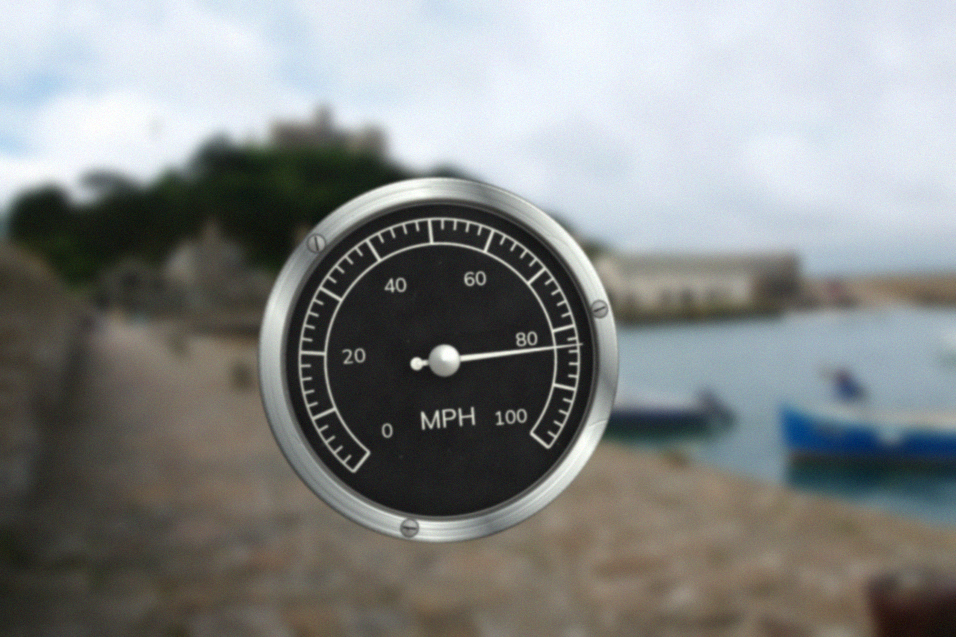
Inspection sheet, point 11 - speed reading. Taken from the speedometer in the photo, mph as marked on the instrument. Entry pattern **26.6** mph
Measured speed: **83** mph
